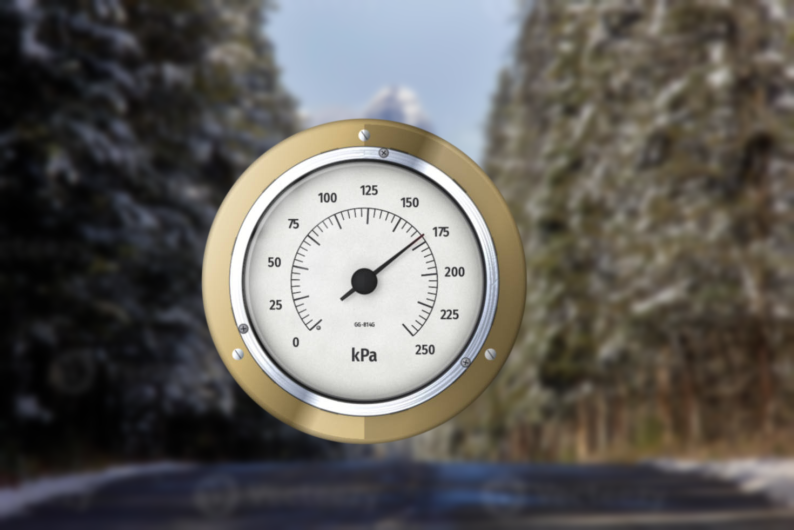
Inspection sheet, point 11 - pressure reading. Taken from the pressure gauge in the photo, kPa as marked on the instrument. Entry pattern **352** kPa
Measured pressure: **170** kPa
